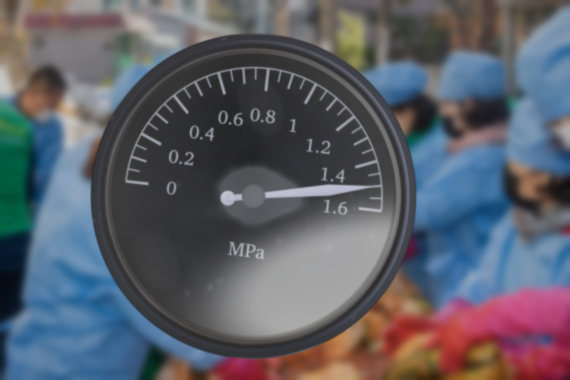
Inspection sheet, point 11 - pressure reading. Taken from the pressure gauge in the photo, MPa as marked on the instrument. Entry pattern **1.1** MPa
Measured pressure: **1.5** MPa
